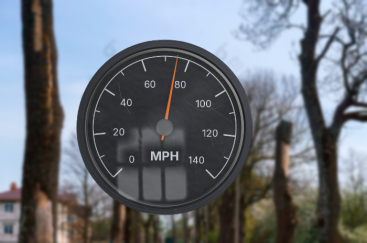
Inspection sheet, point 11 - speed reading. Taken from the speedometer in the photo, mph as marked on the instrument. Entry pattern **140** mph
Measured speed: **75** mph
